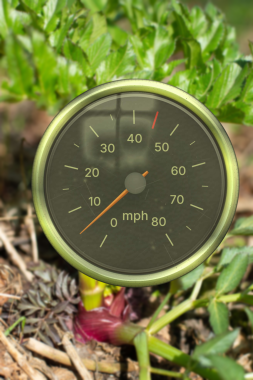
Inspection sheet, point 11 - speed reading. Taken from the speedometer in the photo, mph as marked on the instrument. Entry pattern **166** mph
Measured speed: **5** mph
